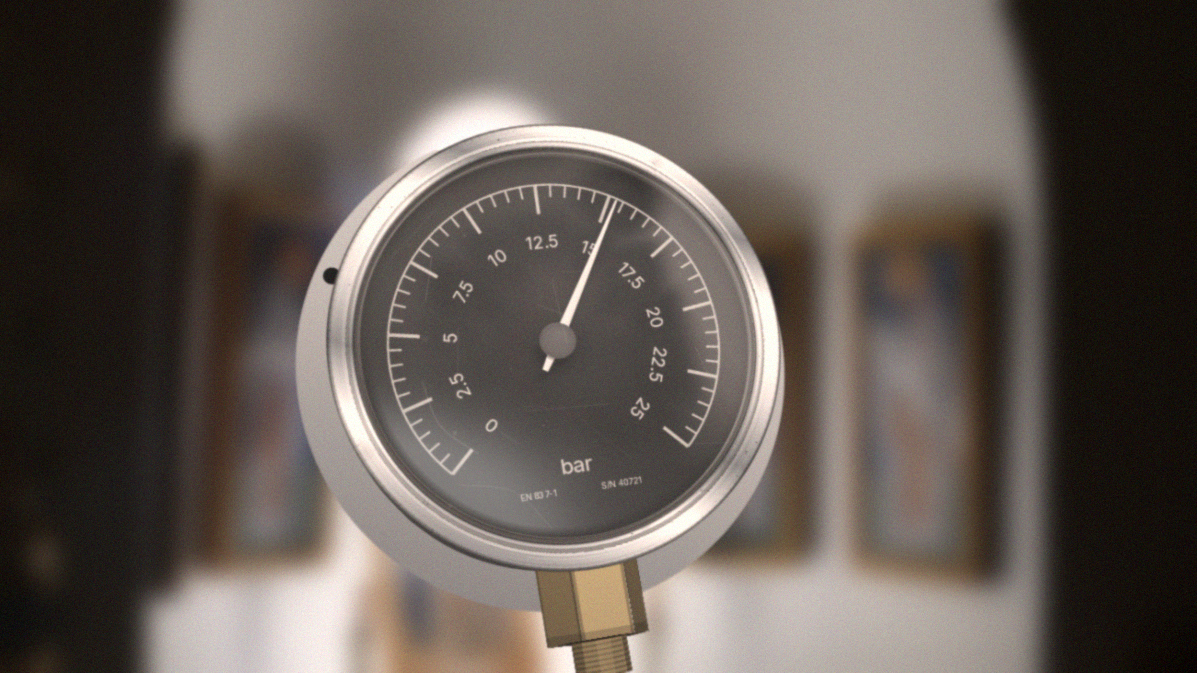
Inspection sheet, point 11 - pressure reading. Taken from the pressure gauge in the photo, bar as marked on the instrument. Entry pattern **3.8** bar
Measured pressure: **15.25** bar
